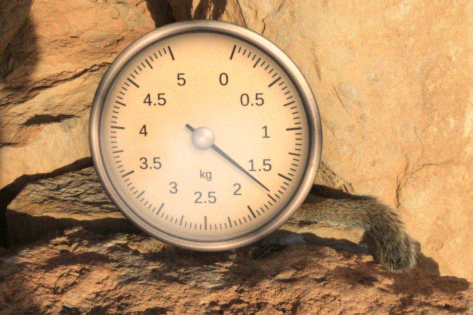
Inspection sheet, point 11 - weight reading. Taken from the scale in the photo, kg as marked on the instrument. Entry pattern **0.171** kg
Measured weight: **1.7** kg
